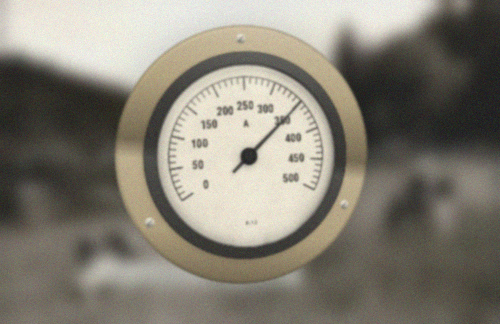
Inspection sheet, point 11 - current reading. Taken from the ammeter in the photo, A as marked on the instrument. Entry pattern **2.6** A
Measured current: **350** A
